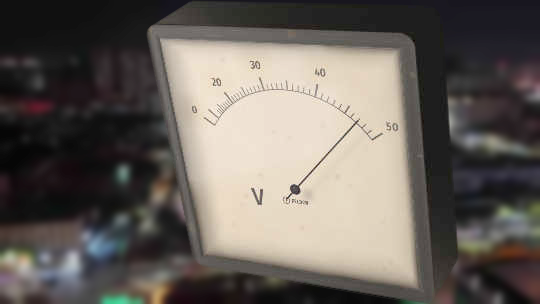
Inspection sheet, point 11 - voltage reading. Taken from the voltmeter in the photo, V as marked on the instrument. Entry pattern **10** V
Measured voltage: **47** V
